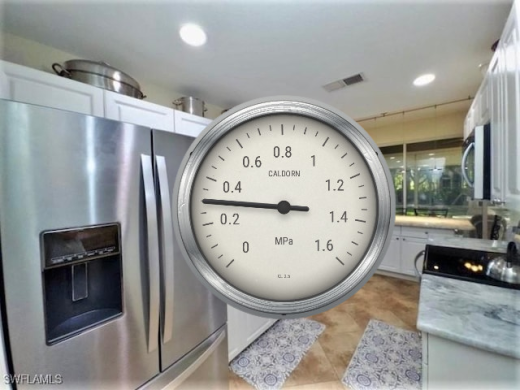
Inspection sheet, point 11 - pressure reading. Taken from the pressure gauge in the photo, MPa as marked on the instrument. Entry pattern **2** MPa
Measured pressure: **0.3** MPa
